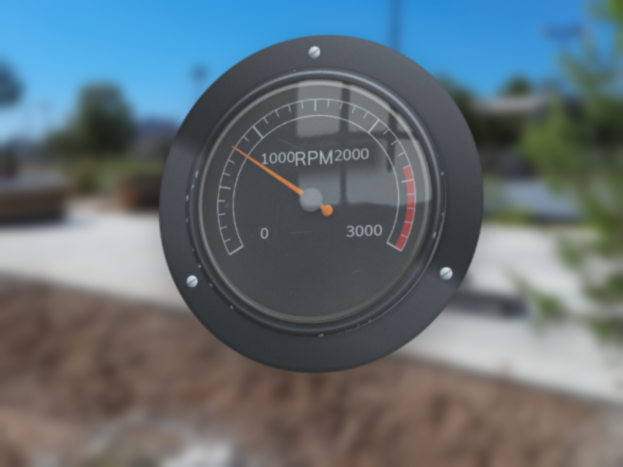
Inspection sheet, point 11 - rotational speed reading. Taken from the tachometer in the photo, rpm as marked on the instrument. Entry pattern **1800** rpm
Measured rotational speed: **800** rpm
